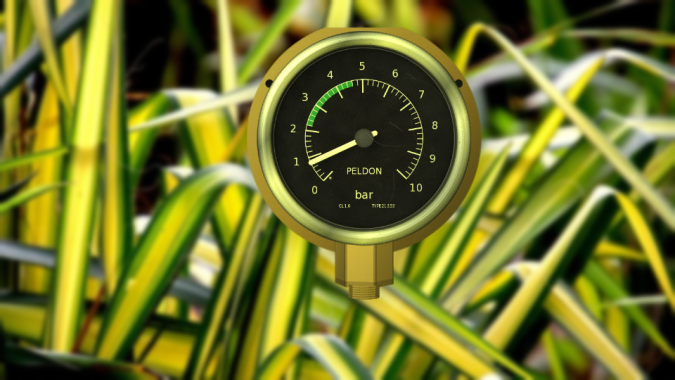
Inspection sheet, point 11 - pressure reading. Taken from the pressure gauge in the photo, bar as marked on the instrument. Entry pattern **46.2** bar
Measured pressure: **0.8** bar
